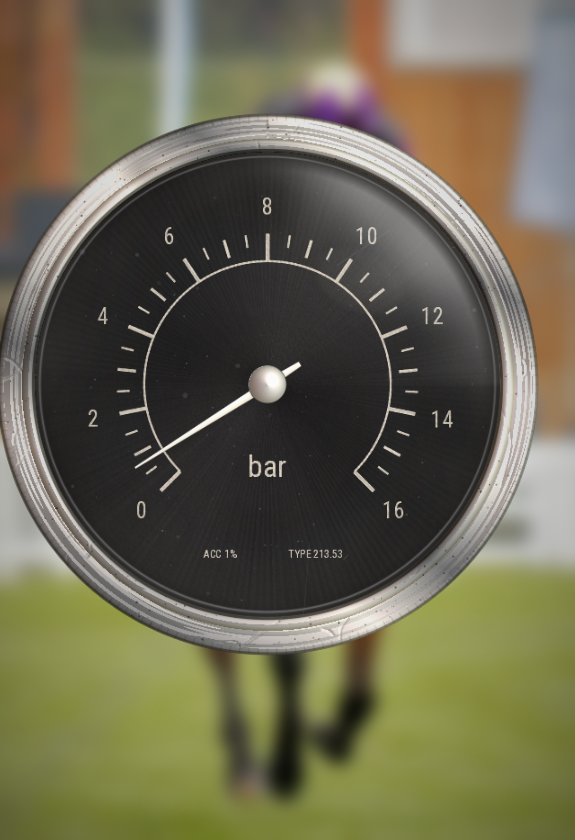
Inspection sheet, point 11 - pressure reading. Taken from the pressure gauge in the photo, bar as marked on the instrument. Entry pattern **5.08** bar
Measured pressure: **0.75** bar
